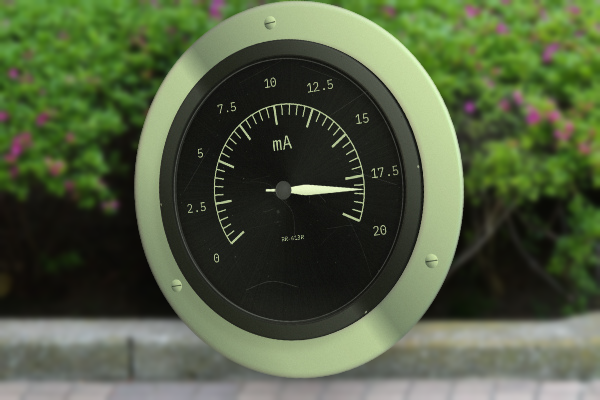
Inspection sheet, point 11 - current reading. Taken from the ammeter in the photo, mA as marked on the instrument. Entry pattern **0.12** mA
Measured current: **18.25** mA
